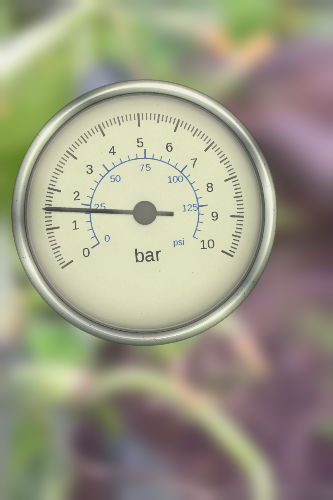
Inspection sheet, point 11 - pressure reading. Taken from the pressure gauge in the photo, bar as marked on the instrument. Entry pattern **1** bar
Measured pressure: **1.5** bar
